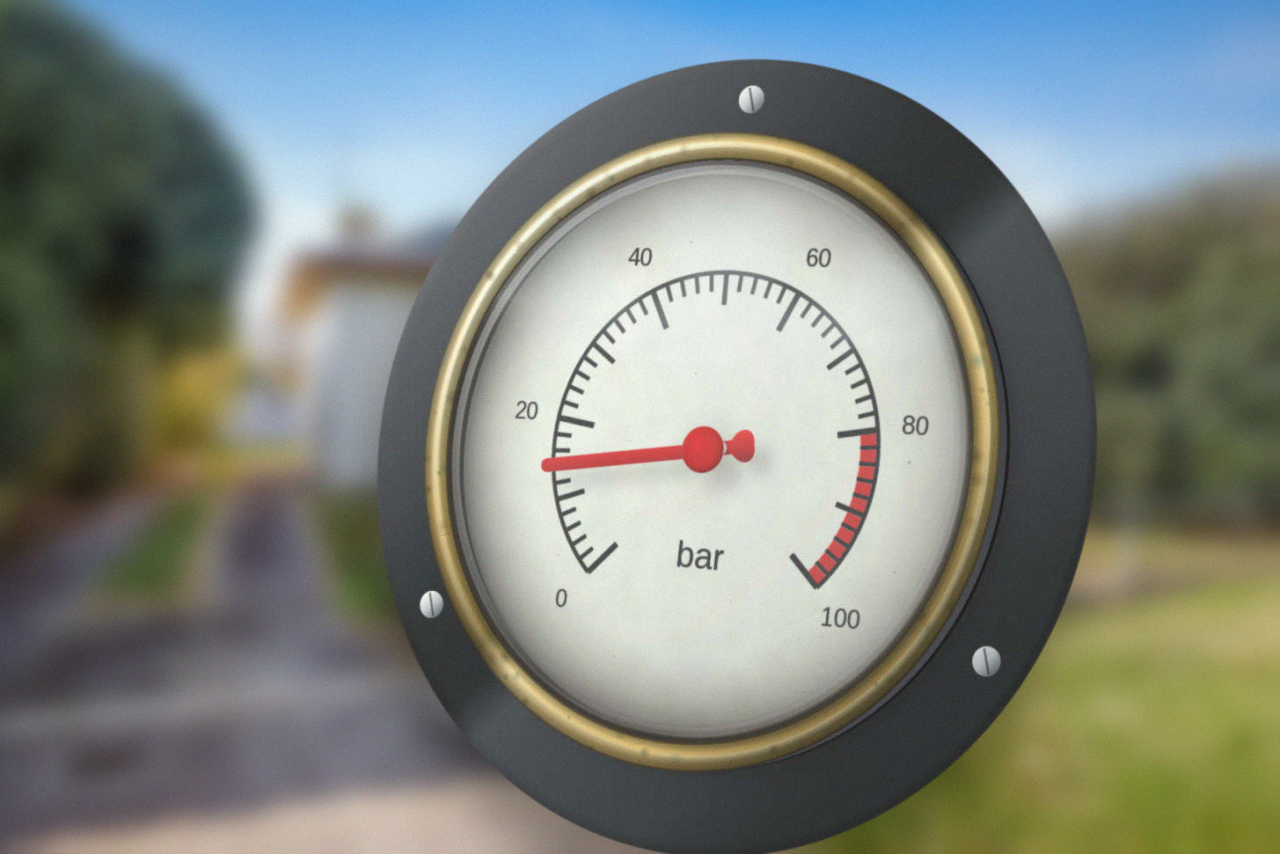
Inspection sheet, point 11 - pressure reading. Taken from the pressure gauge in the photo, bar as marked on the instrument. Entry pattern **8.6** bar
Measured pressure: **14** bar
